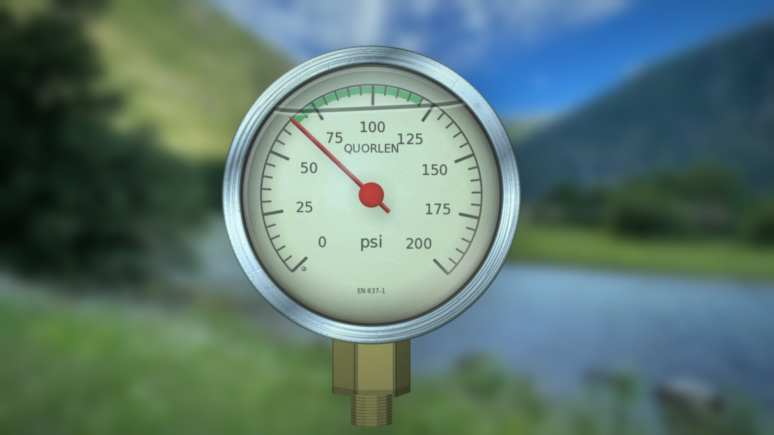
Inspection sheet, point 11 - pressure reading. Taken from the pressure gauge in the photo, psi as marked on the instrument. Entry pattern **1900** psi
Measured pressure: **65** psi
